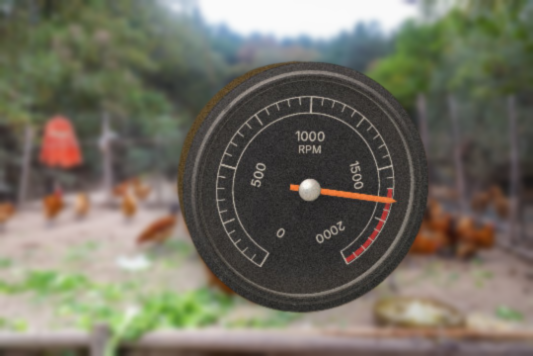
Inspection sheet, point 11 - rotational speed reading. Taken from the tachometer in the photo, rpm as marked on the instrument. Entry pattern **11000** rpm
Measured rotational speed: **1650** rpm
